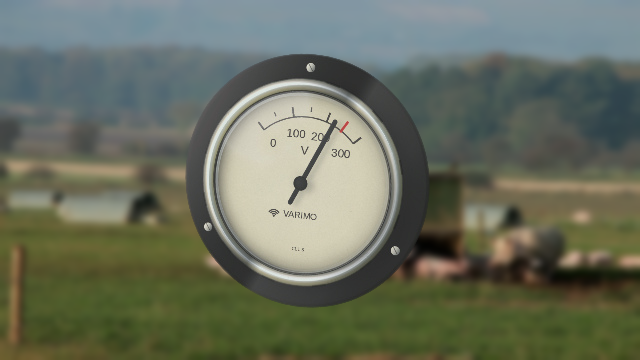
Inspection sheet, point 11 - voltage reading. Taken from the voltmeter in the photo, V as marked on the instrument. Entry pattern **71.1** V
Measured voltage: **225** V
